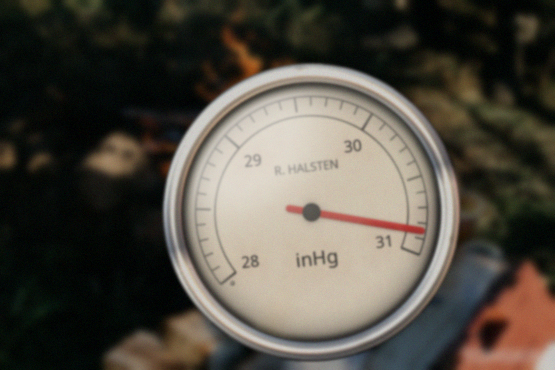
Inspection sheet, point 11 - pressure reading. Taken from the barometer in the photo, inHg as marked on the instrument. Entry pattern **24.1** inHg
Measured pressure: **30.85** inHg
